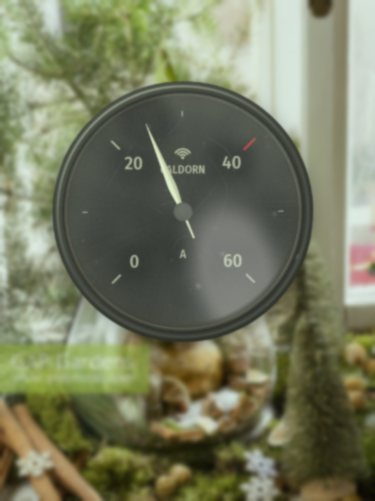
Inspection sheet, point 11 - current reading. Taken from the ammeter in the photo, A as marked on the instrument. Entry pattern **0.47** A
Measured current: **25** A
